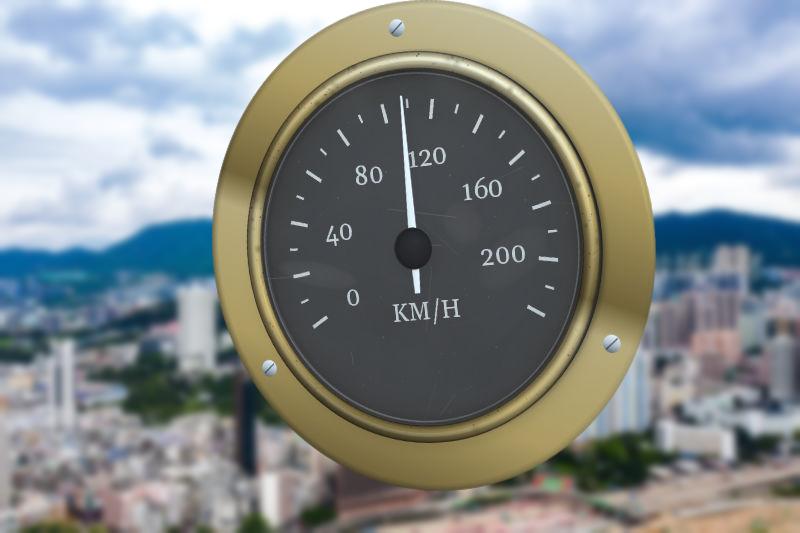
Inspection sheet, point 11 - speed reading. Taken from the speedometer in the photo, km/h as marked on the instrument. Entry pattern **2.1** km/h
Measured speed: **110** km/h
